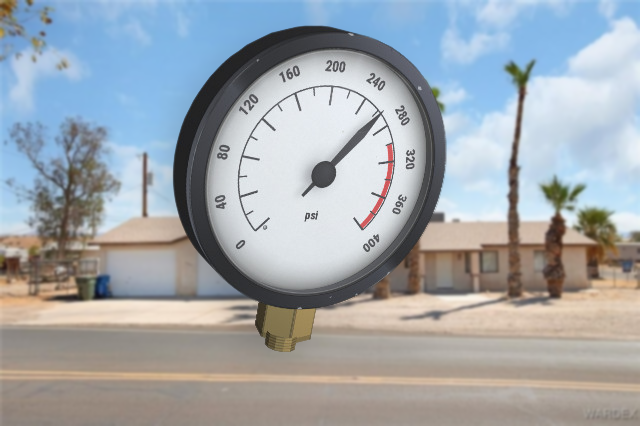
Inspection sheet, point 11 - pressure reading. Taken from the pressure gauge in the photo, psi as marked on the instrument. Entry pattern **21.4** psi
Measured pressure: **260** psi
